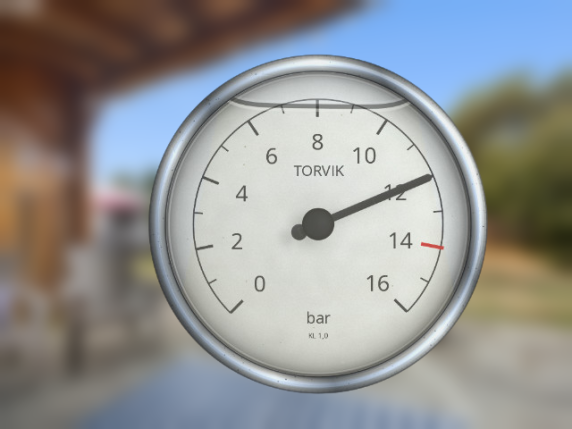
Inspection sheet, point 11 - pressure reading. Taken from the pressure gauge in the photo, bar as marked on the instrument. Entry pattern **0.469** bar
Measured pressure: **12** bar
